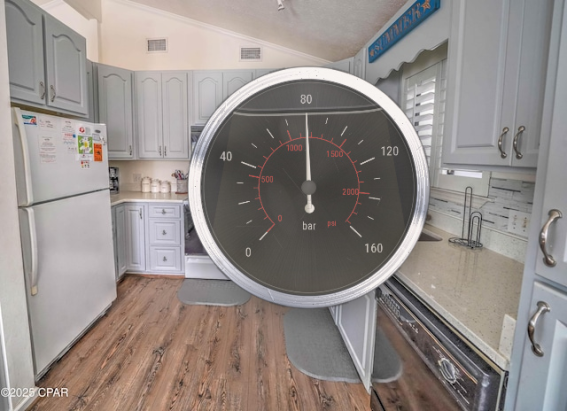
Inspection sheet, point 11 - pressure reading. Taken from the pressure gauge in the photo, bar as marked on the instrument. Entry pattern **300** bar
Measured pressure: **80** bar
